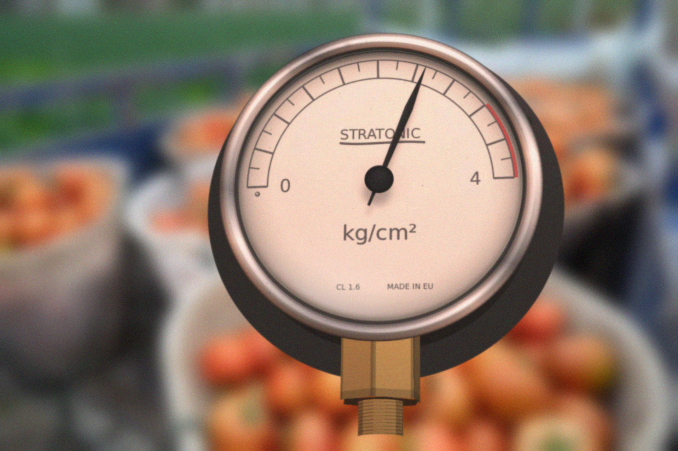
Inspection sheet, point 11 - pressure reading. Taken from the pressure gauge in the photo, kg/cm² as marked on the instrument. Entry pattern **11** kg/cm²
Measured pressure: **2.5** kg/cm²
